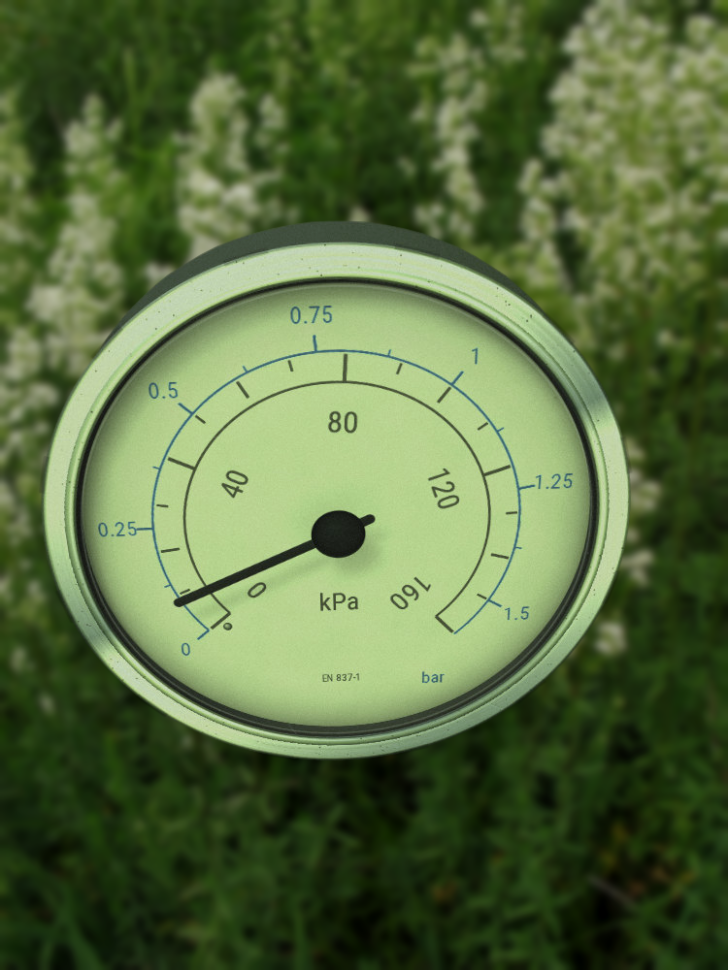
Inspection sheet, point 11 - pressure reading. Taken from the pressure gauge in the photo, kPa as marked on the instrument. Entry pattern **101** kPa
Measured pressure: **10** kPa
